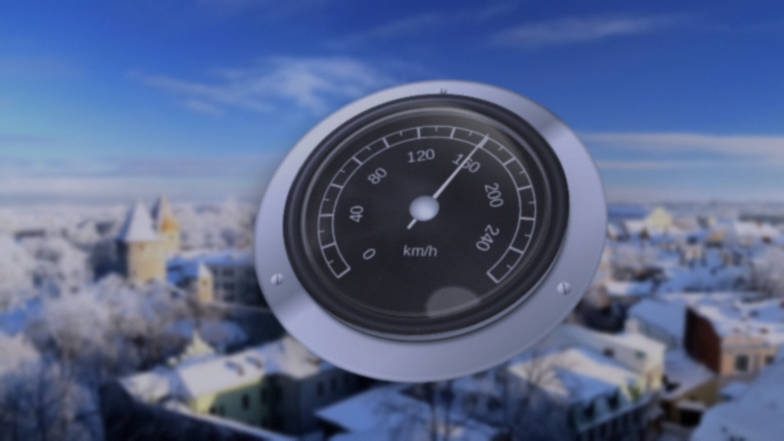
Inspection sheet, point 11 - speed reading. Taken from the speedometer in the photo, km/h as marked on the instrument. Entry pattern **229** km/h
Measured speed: **160** km/h
